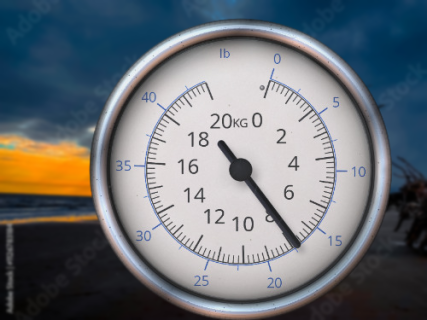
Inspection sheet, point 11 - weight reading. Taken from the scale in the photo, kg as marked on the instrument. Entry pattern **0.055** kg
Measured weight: **7.8** kg
